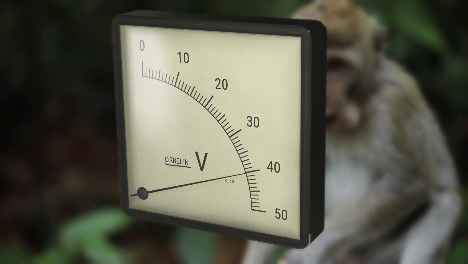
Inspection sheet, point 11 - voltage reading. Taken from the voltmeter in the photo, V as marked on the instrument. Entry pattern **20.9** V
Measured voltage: **40** V
